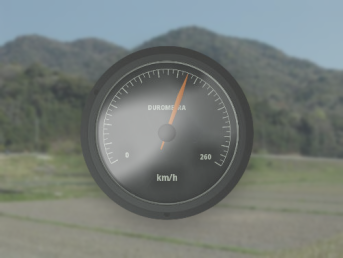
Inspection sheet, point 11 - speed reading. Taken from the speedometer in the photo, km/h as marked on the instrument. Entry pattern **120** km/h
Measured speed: **150** km/h
